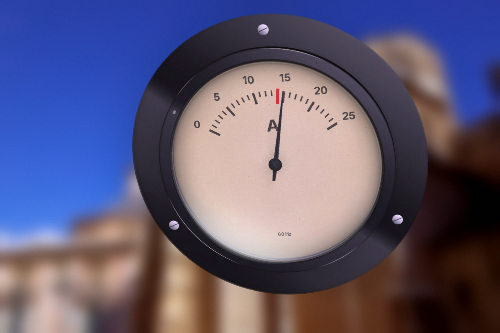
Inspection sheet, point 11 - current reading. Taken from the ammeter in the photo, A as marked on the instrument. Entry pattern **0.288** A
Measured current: **15** A
